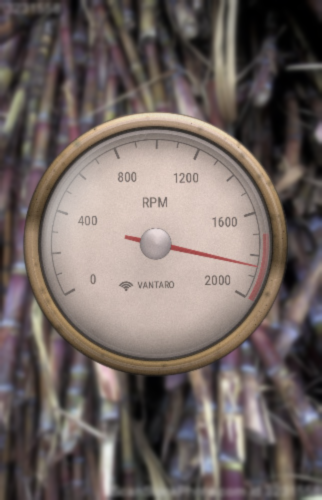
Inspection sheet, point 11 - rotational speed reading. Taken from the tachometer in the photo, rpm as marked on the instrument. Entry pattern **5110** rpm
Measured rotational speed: **1850** rpm
